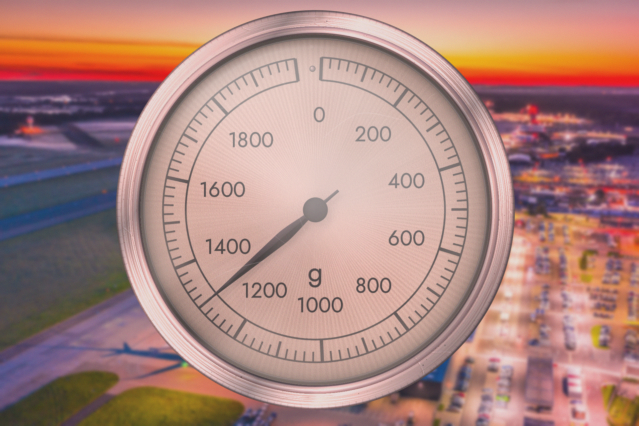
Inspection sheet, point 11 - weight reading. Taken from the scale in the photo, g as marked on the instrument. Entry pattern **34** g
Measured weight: **1300** g
